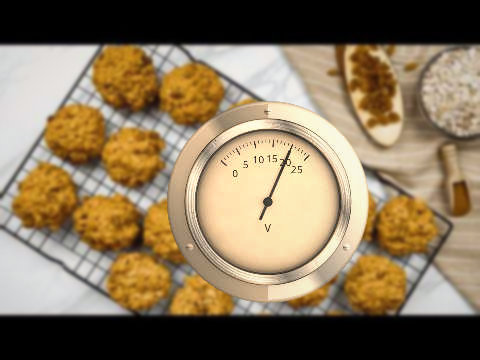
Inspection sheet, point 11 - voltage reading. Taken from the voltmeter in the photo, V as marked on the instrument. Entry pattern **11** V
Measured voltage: **20** V
